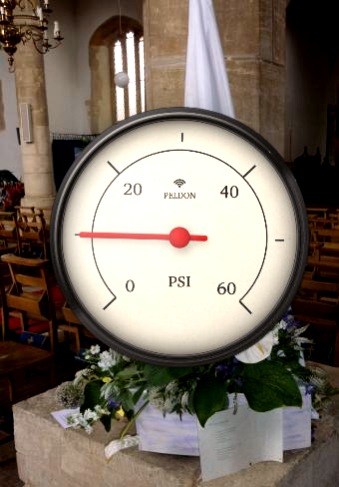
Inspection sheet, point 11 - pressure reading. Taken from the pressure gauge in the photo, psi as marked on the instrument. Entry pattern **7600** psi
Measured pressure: **10** psi
